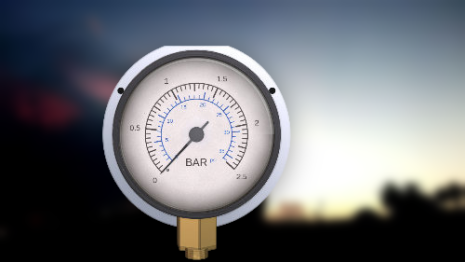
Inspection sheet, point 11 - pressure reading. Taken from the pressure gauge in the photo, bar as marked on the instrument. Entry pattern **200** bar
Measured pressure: **0** bar
